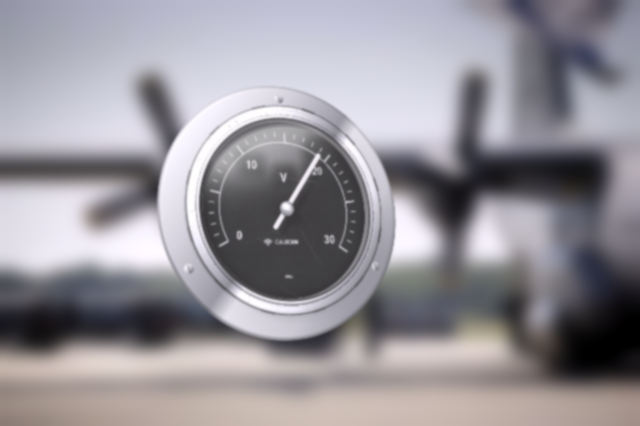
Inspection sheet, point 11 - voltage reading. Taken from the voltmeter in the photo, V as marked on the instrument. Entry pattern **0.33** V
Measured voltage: **19** V
